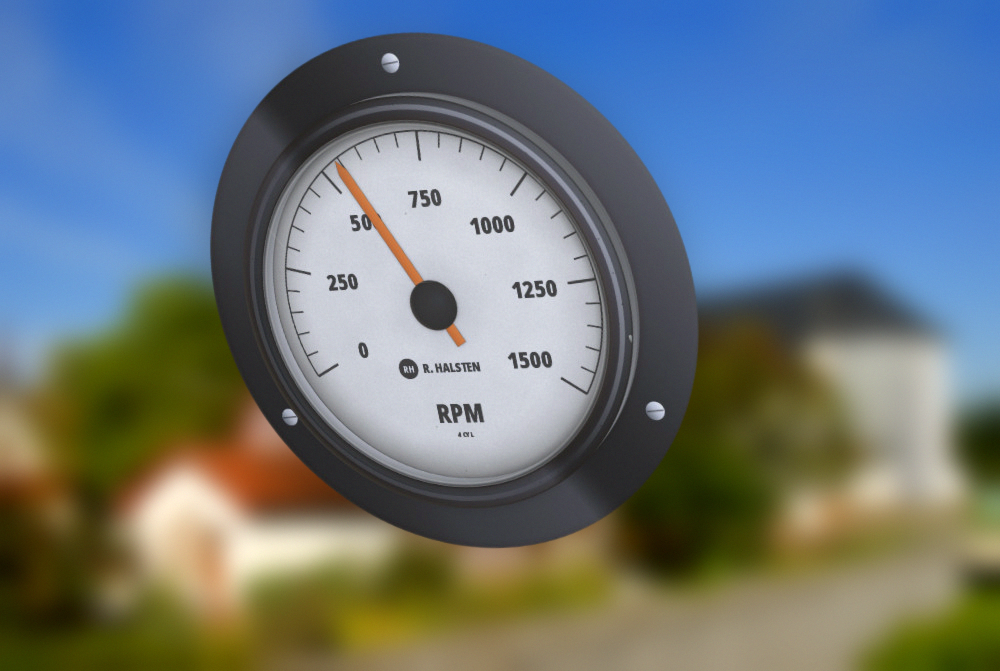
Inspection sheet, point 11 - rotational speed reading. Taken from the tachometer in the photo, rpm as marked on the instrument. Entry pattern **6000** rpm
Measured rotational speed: **550** rpm
